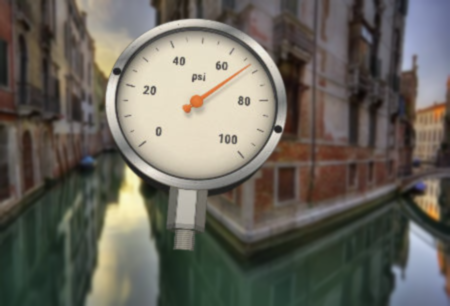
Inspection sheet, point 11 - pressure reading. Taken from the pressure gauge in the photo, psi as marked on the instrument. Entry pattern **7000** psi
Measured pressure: **67.5** psi
